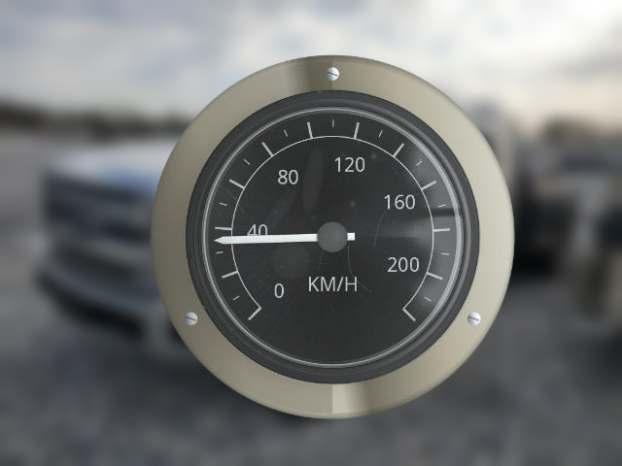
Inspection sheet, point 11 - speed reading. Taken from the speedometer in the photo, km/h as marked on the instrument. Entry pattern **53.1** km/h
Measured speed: **35** km/h
